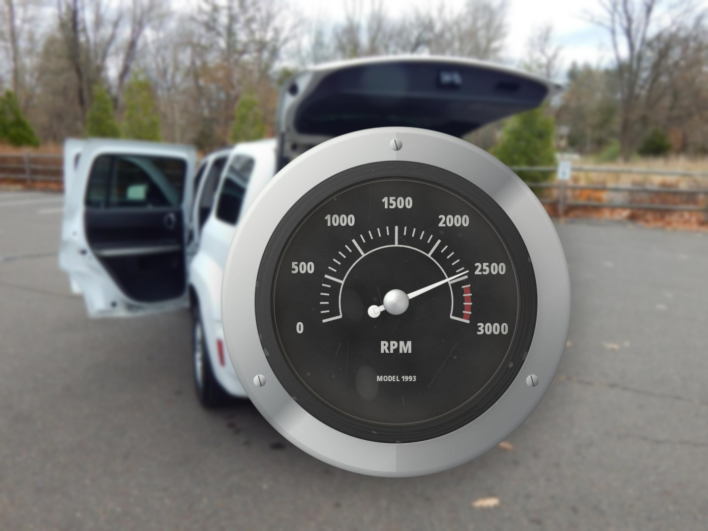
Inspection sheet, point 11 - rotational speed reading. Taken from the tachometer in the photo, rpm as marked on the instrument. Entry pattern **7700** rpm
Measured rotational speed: **2450** rpm
